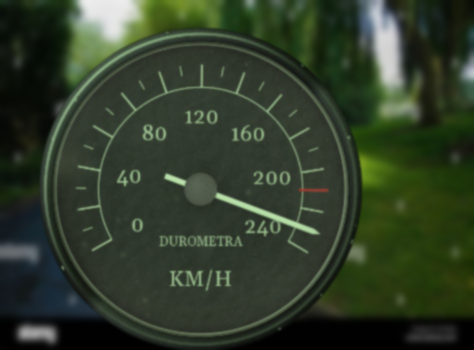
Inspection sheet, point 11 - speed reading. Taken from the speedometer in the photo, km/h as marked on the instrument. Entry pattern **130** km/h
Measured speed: **230** km/h
